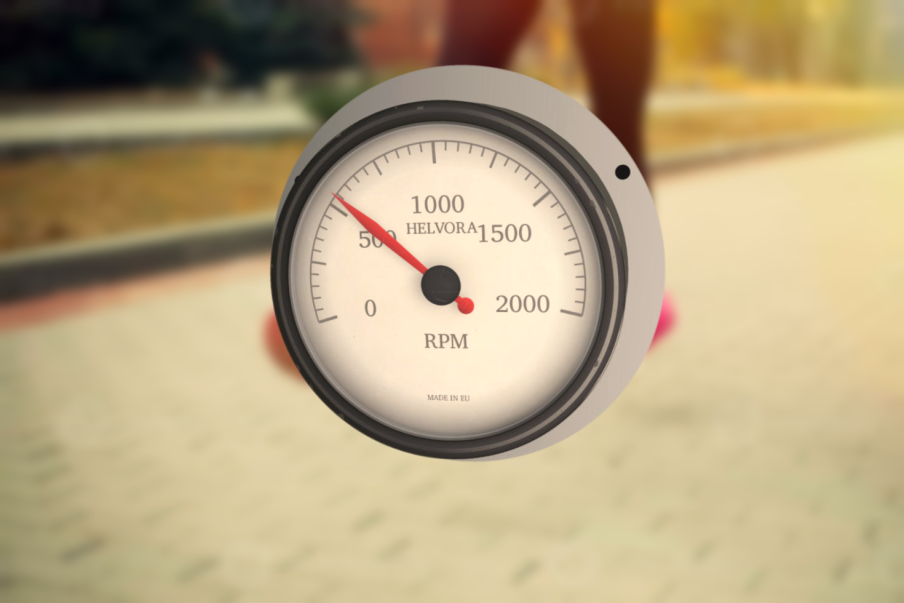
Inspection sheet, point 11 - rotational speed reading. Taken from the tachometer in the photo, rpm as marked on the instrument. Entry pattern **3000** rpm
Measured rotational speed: **550** rpm
